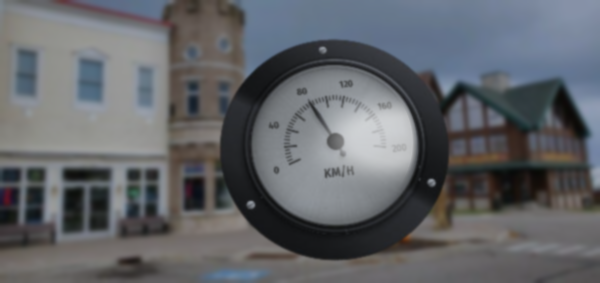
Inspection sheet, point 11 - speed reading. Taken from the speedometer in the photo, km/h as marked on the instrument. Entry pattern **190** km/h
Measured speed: **80** km/h
